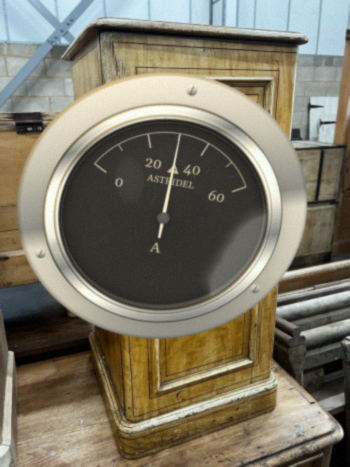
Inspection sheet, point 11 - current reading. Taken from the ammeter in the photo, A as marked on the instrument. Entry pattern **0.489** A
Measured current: **30** A
